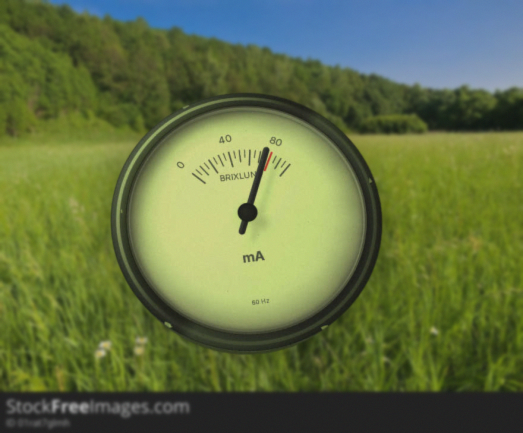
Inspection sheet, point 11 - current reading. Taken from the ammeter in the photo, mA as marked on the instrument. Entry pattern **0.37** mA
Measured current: **75** mA
